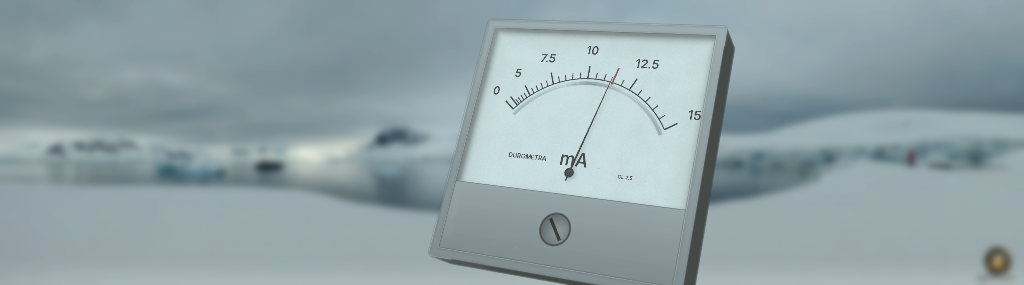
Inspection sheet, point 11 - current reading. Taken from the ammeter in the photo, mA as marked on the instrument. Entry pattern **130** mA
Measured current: **11.5** mA
